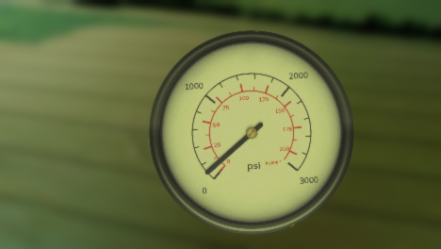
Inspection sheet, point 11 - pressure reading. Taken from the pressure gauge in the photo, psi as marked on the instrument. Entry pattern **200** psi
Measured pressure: **100** psi
